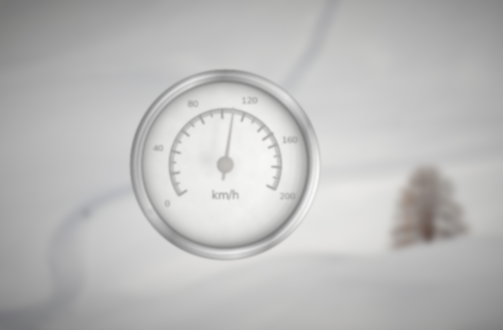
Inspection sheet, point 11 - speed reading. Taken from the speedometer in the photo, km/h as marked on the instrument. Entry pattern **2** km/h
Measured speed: **110** km/h
